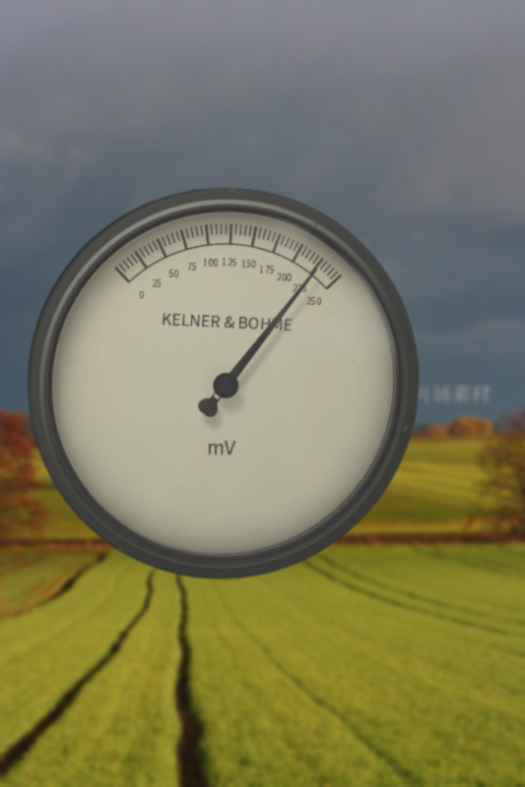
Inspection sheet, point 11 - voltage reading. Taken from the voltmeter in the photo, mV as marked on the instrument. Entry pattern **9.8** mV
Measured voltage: **225** mV
